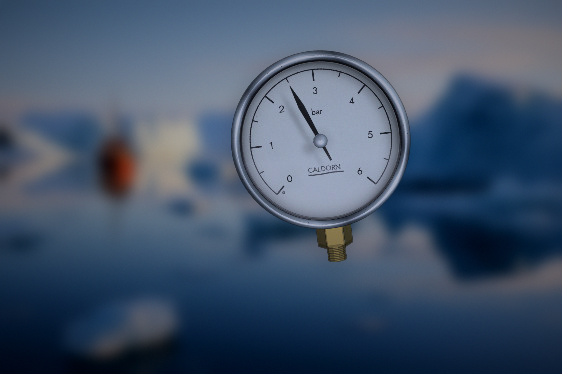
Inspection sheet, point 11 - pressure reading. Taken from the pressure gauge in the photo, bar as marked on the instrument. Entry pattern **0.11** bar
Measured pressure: **2.5** bar
